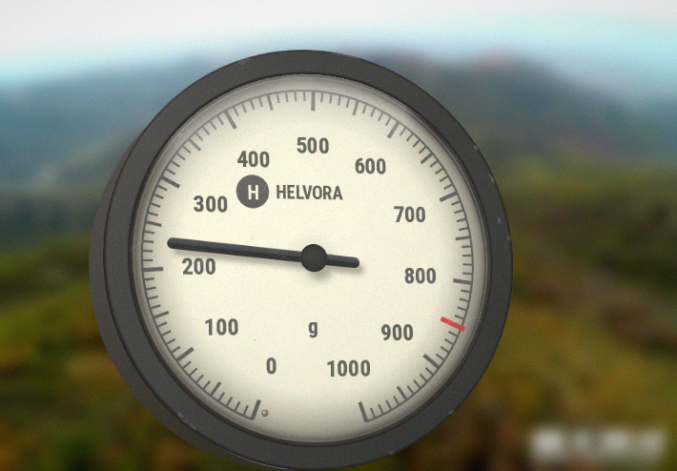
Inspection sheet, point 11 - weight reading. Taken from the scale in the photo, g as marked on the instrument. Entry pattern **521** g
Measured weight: **230** g
